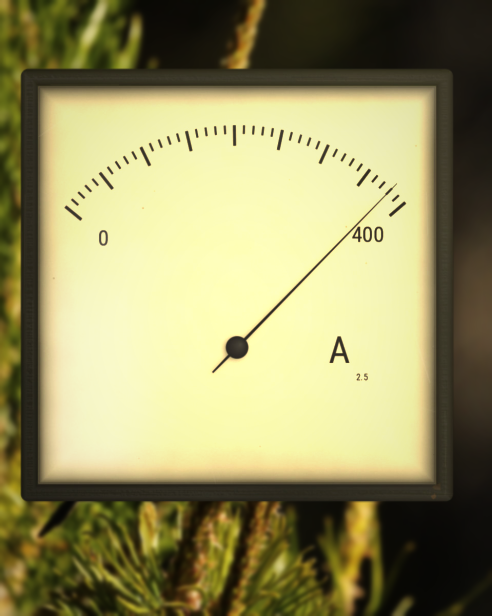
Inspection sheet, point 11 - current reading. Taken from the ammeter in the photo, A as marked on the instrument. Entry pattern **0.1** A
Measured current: **380** A
